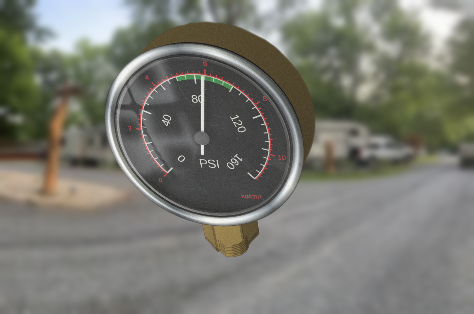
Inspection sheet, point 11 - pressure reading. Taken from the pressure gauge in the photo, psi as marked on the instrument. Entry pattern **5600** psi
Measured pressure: **85** psi
